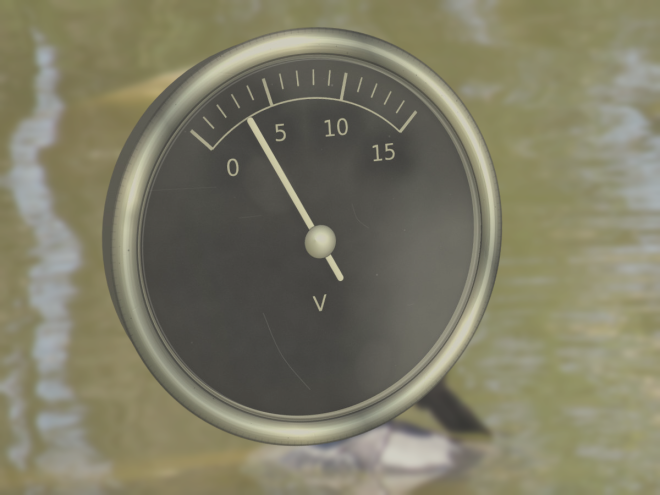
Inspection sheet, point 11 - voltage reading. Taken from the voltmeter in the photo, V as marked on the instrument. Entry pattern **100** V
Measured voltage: **3** V
